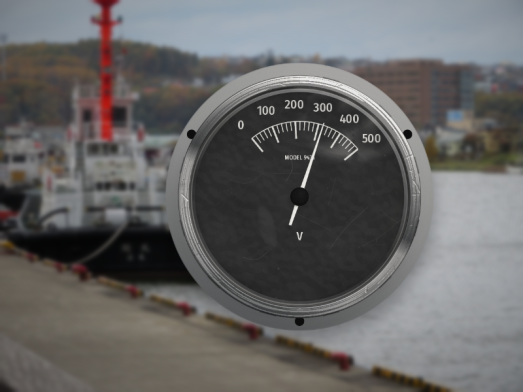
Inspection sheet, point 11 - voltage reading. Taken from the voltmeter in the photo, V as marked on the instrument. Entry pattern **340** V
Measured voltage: **320** V
